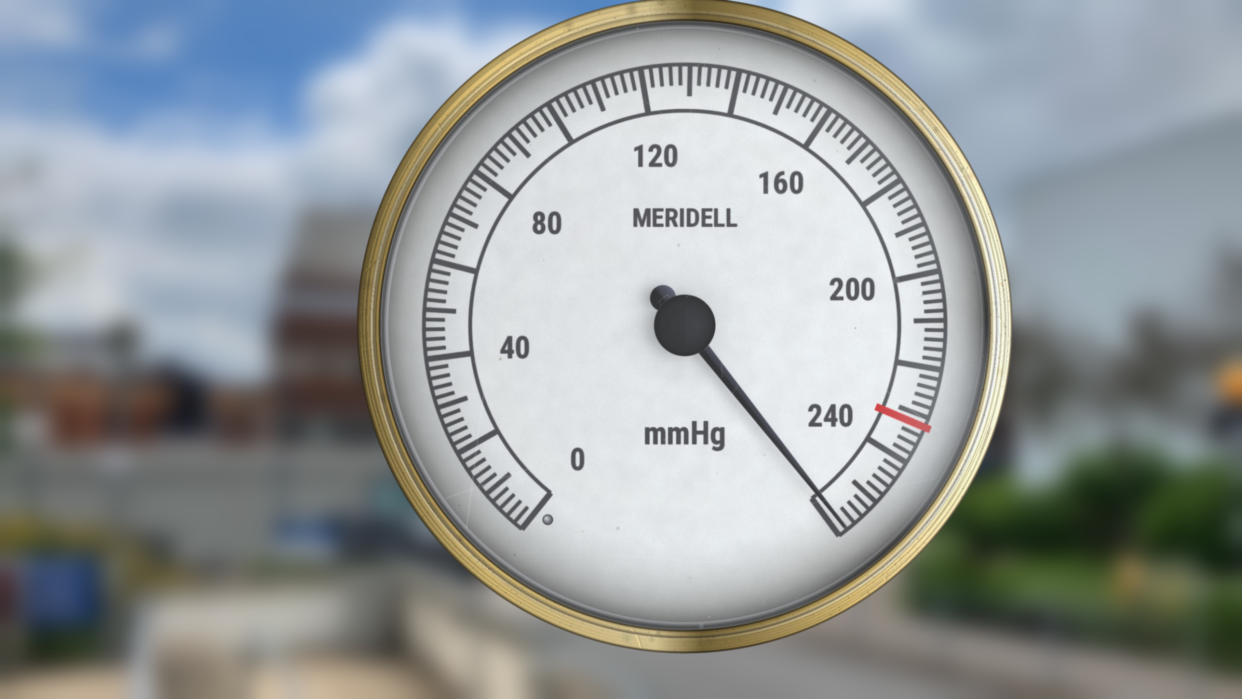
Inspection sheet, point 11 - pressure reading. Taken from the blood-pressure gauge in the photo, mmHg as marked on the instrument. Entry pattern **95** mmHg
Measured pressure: **258** mmHg
